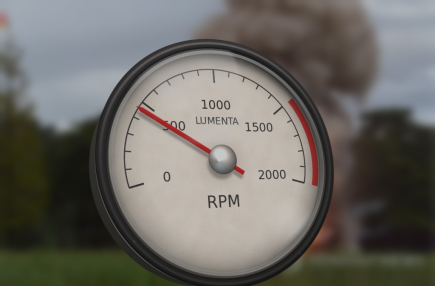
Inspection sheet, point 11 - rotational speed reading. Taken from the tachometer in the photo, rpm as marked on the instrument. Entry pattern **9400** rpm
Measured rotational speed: **450** rpm
